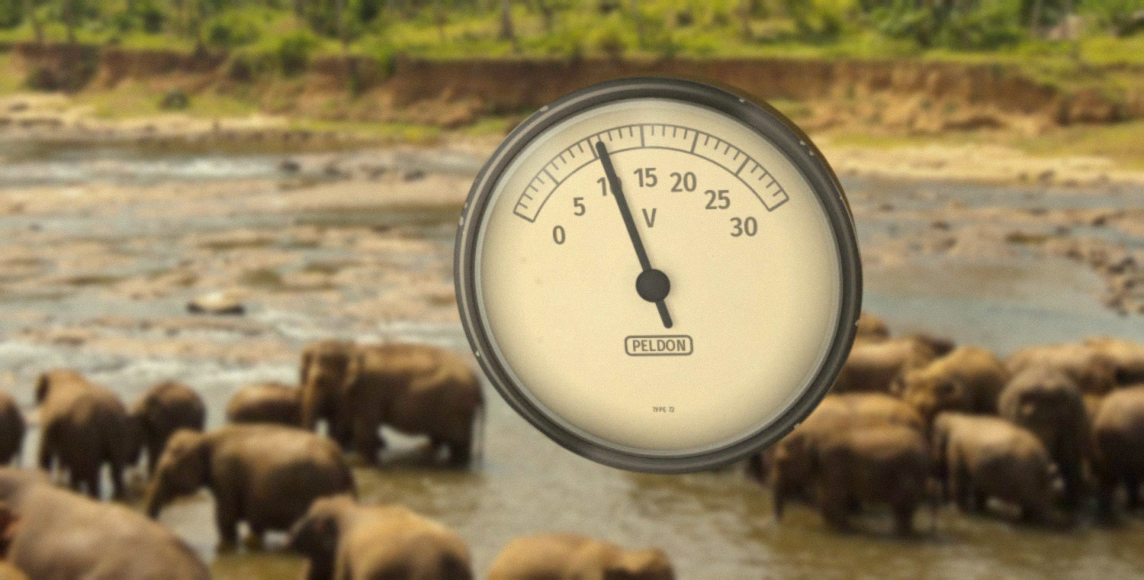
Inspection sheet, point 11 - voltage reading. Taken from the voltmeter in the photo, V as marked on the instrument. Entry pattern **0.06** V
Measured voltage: **11** V
